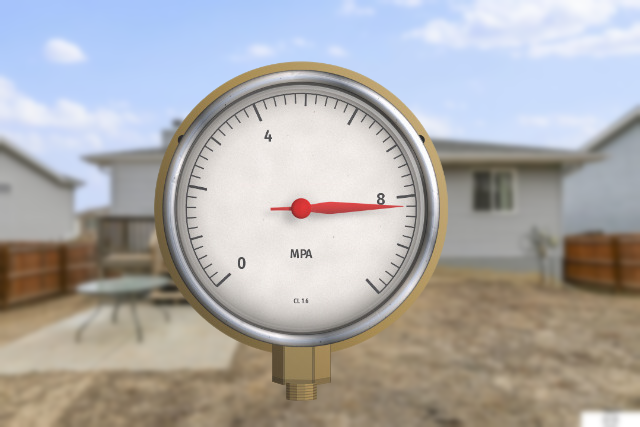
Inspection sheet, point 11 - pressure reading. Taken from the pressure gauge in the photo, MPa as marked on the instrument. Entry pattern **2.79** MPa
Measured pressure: **8.2** MPa
